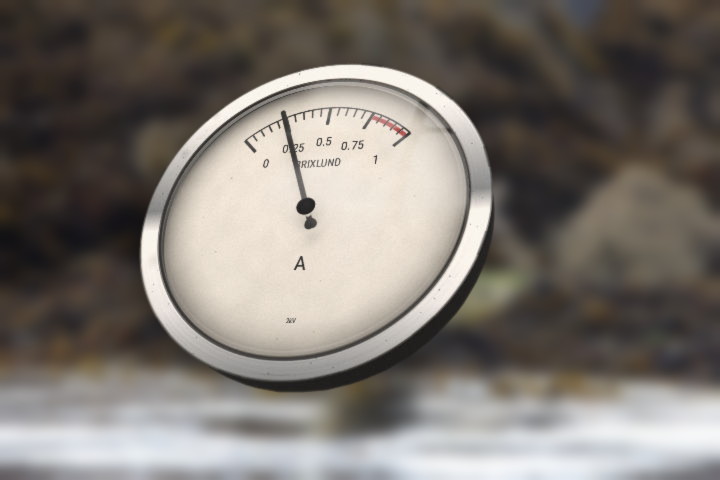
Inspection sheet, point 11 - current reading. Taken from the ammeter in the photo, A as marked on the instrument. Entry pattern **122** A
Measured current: **0.25** A
